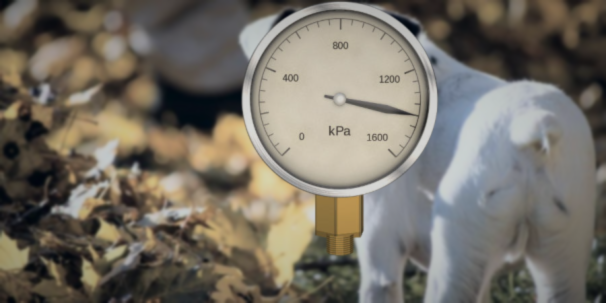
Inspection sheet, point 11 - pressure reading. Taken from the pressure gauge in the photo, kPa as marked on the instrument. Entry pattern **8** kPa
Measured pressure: **1400** kPa
